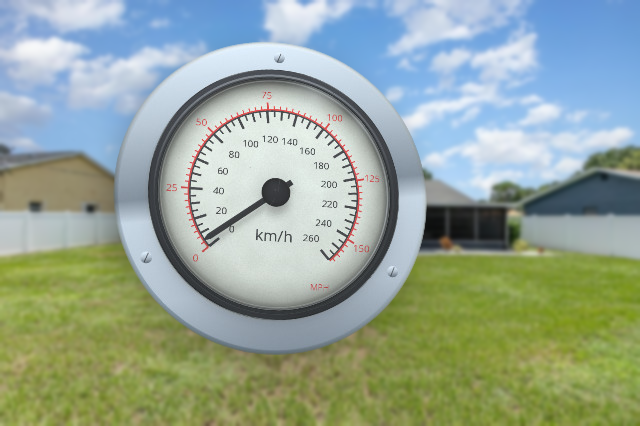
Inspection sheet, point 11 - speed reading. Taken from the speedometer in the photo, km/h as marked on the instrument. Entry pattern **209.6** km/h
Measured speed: **5** km/h
